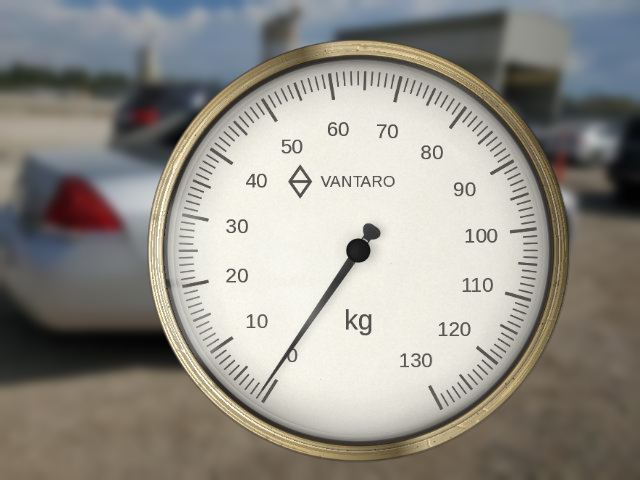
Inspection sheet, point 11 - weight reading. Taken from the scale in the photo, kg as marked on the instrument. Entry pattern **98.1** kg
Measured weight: **1** kg
